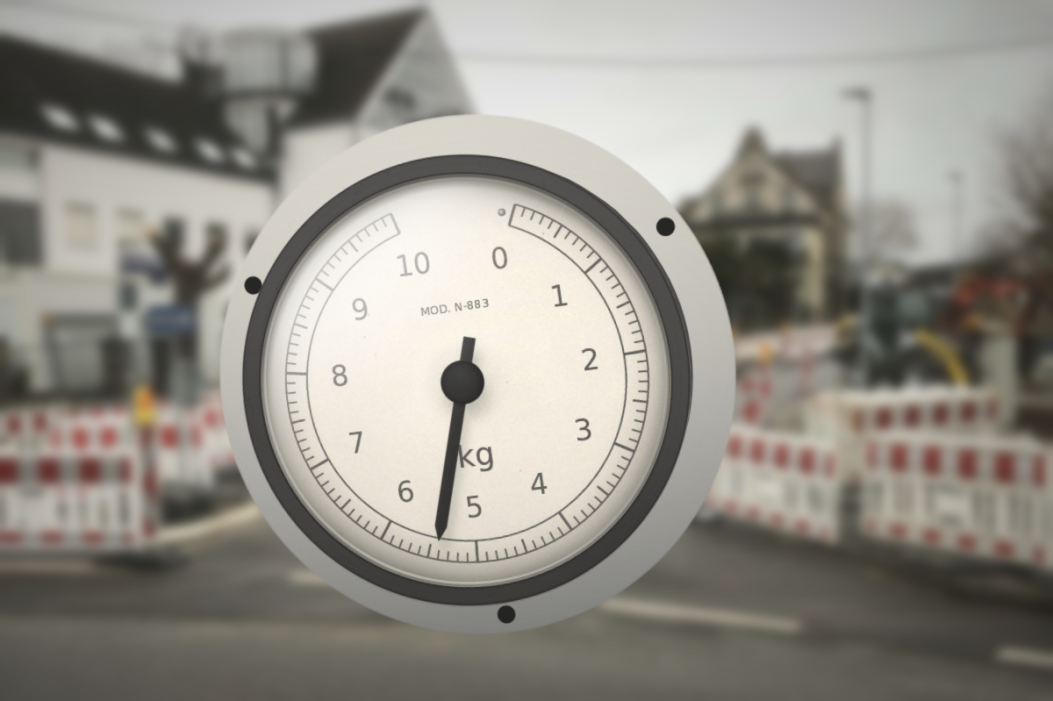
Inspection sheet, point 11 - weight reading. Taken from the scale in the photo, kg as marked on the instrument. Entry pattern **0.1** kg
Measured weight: **5.4** kg
